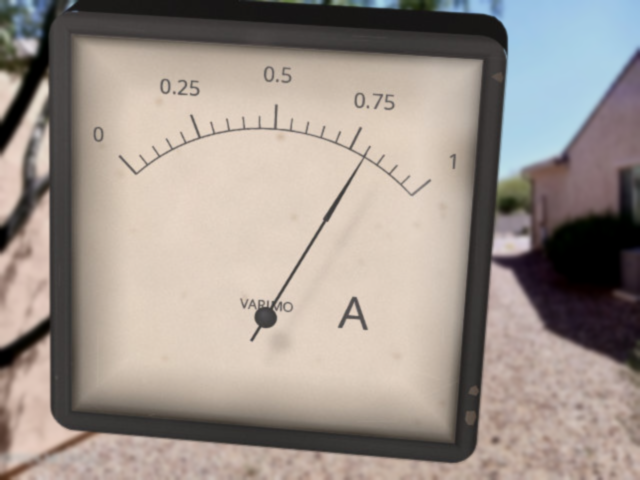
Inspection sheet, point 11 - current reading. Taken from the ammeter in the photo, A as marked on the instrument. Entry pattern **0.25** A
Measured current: **0.8** A
